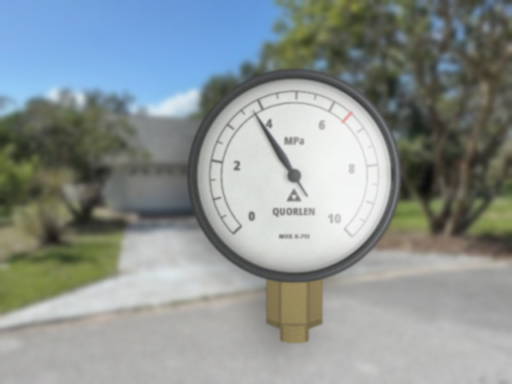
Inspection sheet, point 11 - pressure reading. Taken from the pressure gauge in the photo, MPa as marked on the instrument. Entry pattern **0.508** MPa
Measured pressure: **3.75** MPa
